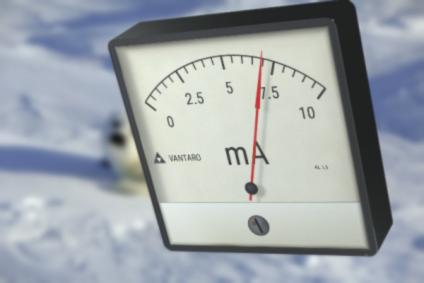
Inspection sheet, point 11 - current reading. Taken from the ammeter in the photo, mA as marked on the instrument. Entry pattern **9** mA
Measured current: **7** mA
